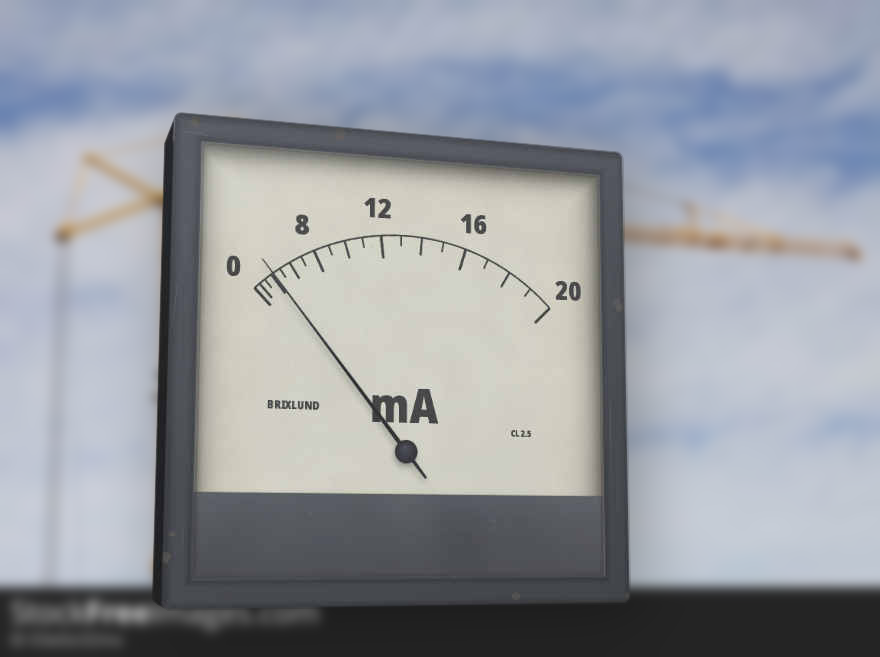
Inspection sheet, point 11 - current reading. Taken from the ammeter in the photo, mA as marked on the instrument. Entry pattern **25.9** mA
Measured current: **4** mA
